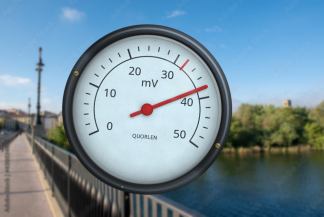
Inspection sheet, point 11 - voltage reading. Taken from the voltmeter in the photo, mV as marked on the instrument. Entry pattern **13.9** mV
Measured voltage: **38** mV
